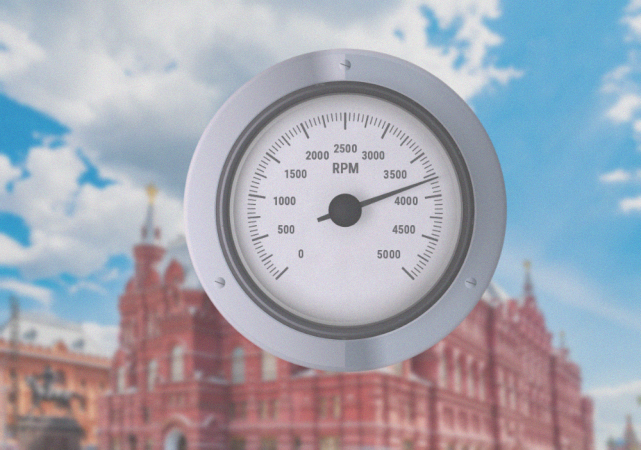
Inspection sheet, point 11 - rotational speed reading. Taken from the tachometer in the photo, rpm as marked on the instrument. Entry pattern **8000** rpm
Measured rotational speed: **3800** rpm
